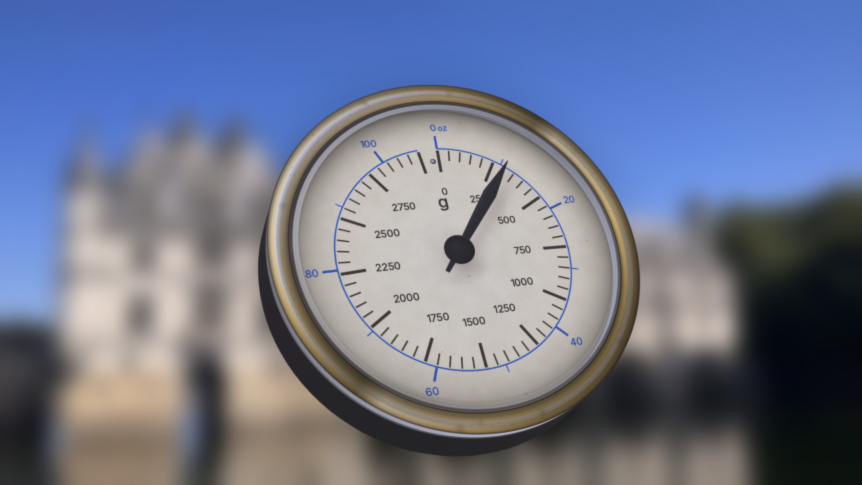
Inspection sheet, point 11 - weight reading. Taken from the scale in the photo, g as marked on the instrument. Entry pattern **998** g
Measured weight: **300** g
